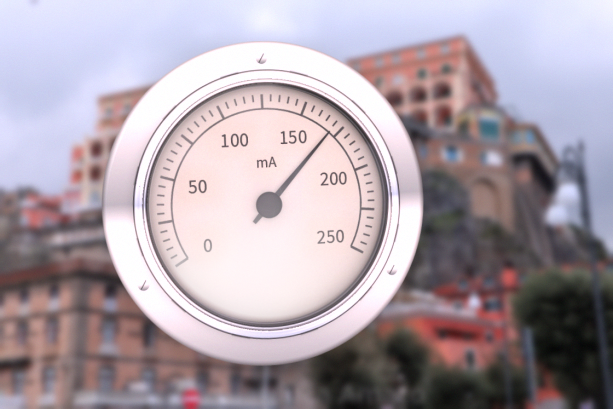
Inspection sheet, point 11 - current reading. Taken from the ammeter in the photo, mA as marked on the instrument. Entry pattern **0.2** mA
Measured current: **170** mA
